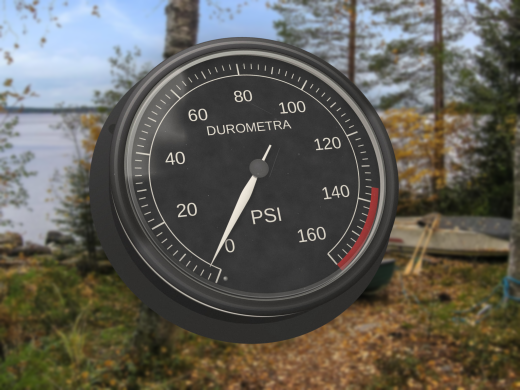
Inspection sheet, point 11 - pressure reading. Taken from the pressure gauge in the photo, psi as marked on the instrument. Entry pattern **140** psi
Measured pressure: **3** psi
